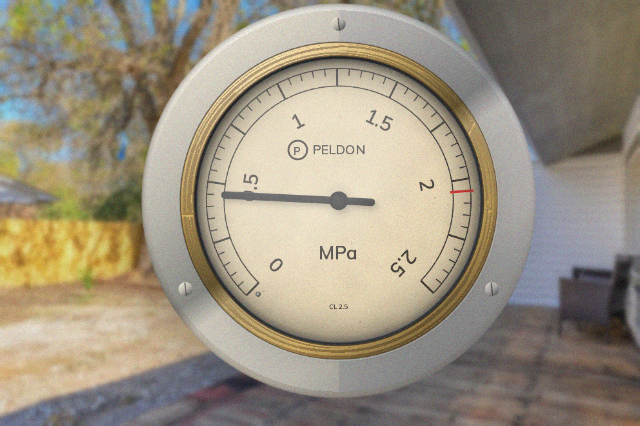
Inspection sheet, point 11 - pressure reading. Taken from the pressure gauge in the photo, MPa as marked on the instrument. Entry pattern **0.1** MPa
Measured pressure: **0.45** MPa
